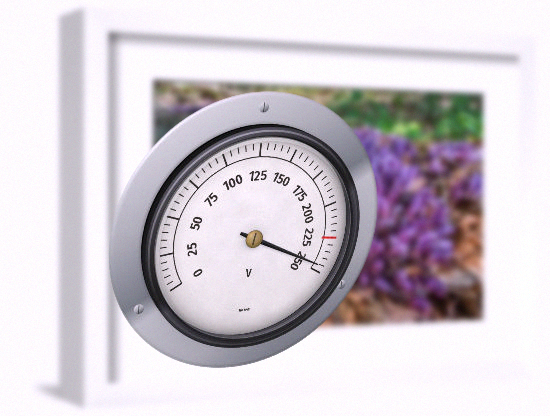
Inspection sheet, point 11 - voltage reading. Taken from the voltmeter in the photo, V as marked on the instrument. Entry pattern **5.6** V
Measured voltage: **245** V
